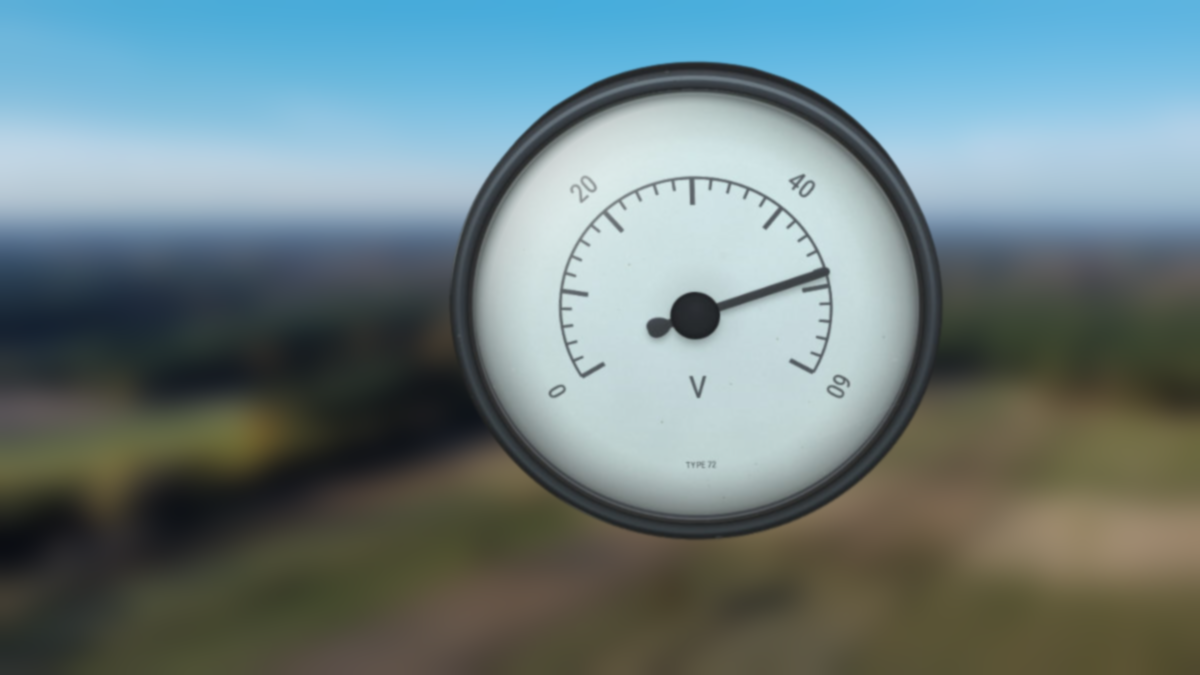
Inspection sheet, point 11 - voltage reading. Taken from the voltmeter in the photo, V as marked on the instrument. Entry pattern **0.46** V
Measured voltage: **48** V
